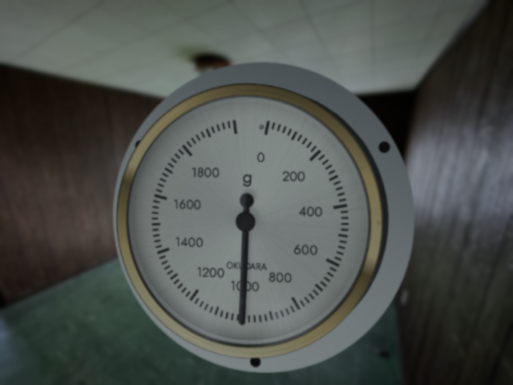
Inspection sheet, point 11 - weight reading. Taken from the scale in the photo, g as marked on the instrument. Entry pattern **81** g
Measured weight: **1000** g
